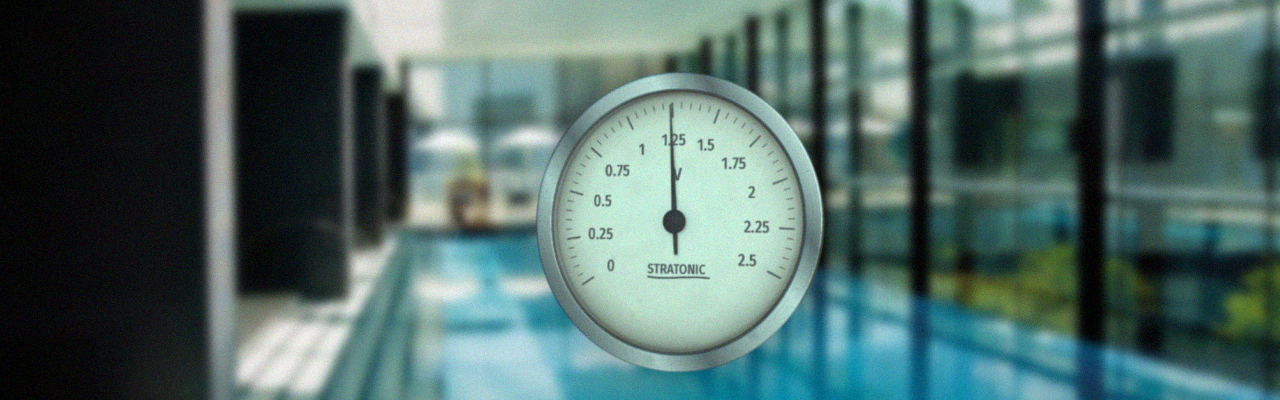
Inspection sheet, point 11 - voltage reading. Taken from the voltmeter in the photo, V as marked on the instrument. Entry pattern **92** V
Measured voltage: **1.25** V
